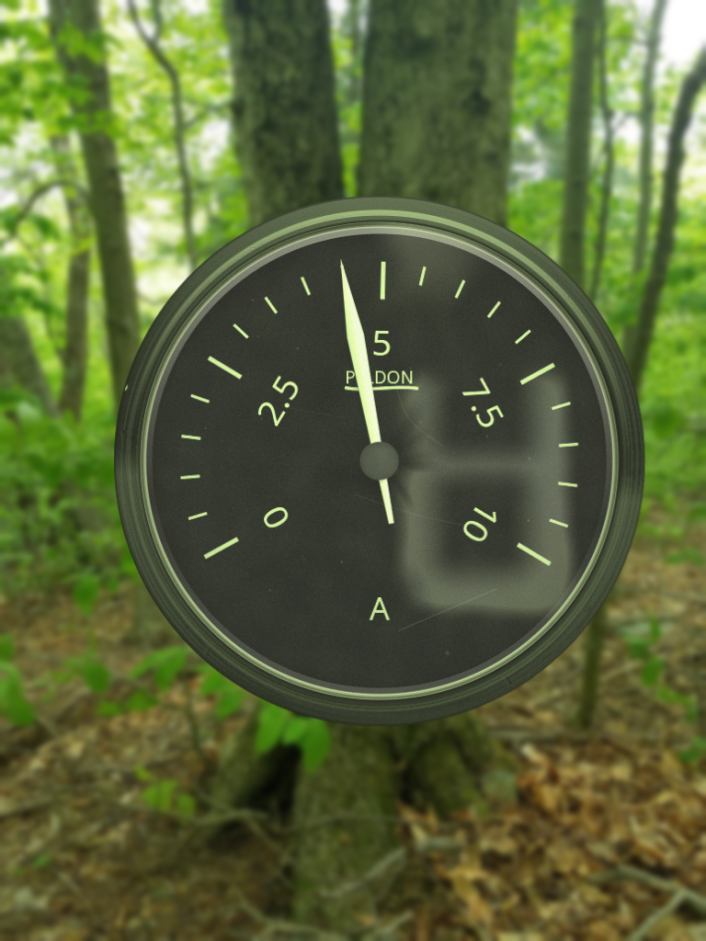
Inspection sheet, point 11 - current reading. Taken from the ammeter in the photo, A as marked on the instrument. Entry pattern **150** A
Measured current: **4.5** A
